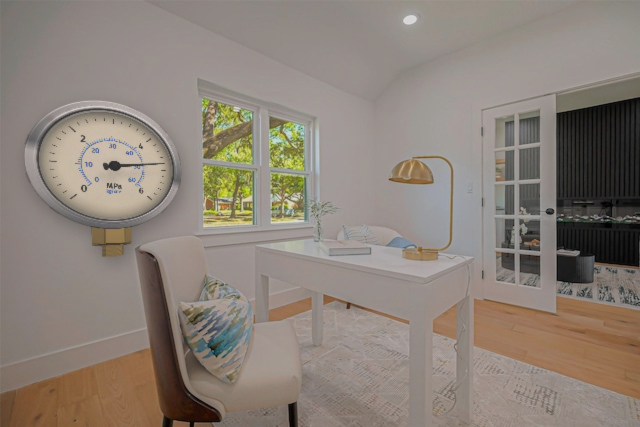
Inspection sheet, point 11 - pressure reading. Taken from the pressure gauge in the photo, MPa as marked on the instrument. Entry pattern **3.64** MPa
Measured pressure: **4.8** MPa
